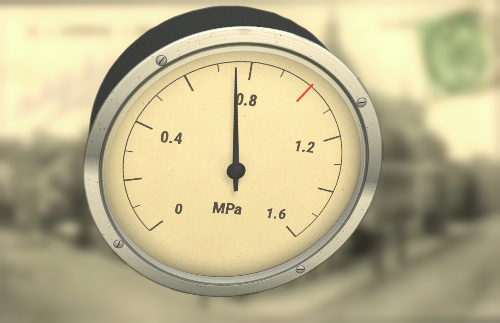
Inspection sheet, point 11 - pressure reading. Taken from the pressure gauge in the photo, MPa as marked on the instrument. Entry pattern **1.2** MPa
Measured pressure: **0.75** MPa
